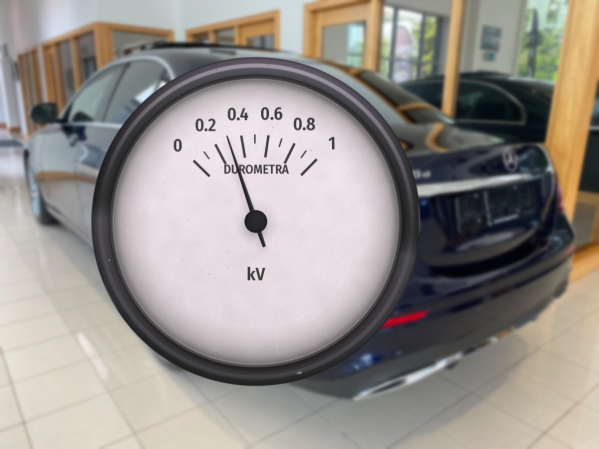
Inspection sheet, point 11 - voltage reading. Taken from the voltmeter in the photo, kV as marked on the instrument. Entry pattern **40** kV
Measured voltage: **0.3** kV
